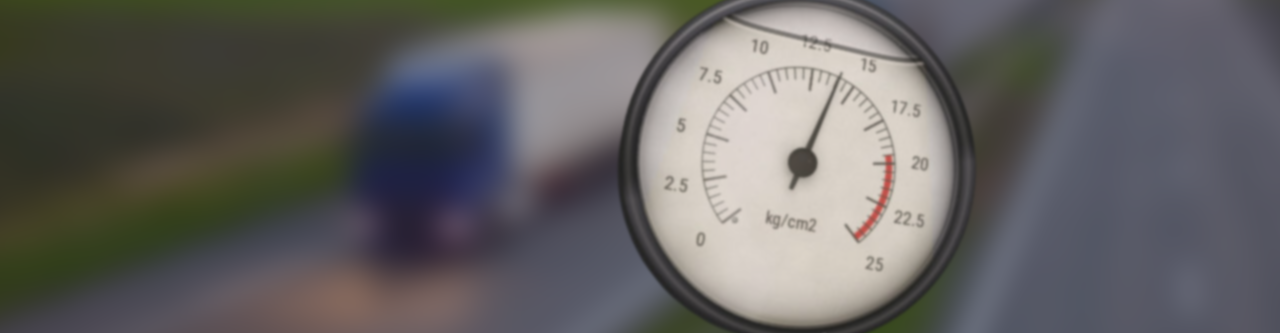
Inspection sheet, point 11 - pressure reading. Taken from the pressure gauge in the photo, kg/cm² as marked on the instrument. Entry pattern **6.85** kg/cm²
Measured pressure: **14** kg/cm²
